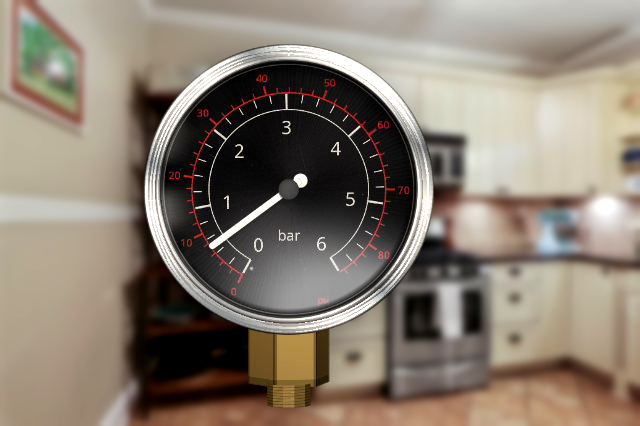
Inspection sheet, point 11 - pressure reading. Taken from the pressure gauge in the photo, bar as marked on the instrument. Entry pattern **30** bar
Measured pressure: **0.5** bar
